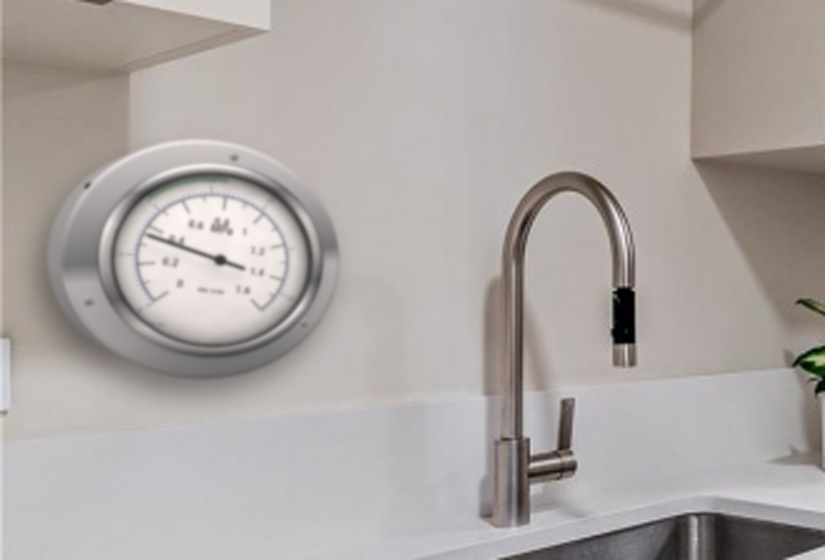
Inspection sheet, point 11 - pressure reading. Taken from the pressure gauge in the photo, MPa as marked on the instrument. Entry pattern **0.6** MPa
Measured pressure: **0.35** MPa
